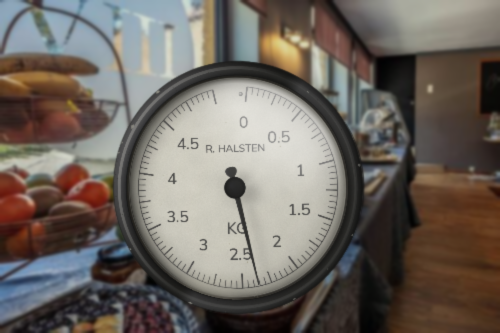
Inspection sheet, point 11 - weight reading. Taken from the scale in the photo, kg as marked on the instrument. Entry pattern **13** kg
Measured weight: **2.35** kg
